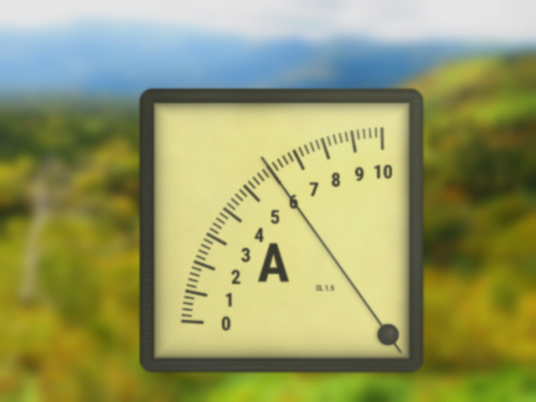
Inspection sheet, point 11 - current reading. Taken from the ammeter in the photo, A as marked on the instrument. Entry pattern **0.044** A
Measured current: **6** A
